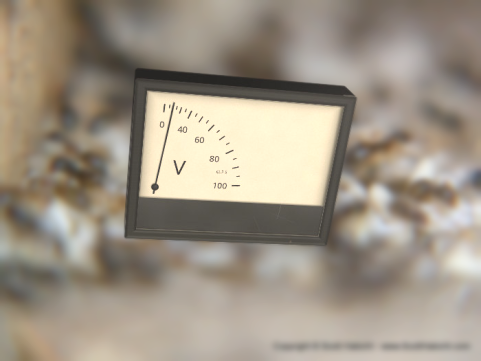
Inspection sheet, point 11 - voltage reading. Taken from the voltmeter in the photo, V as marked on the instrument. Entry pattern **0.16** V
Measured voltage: **20** V
